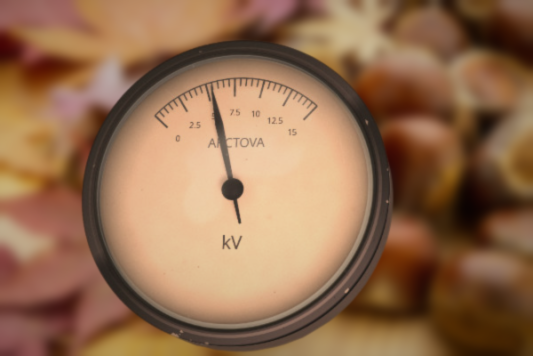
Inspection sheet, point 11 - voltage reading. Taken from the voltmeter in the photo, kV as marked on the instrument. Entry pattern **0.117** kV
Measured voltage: **5.5** kV
